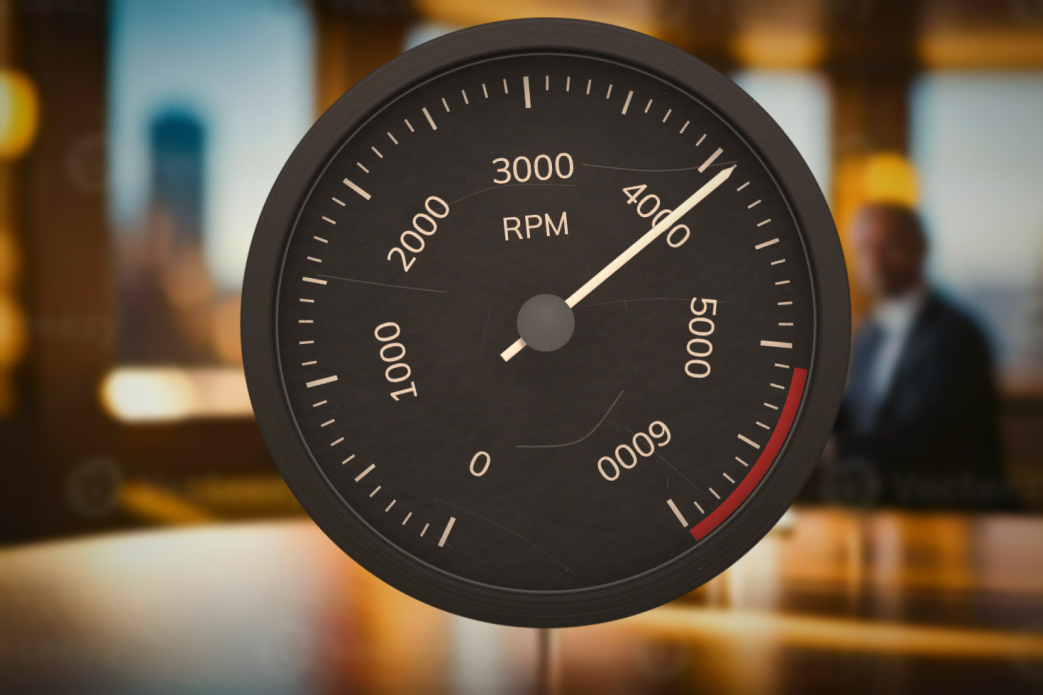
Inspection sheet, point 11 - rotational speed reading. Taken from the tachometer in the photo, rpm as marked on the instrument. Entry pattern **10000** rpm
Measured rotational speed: **4100** rpm
